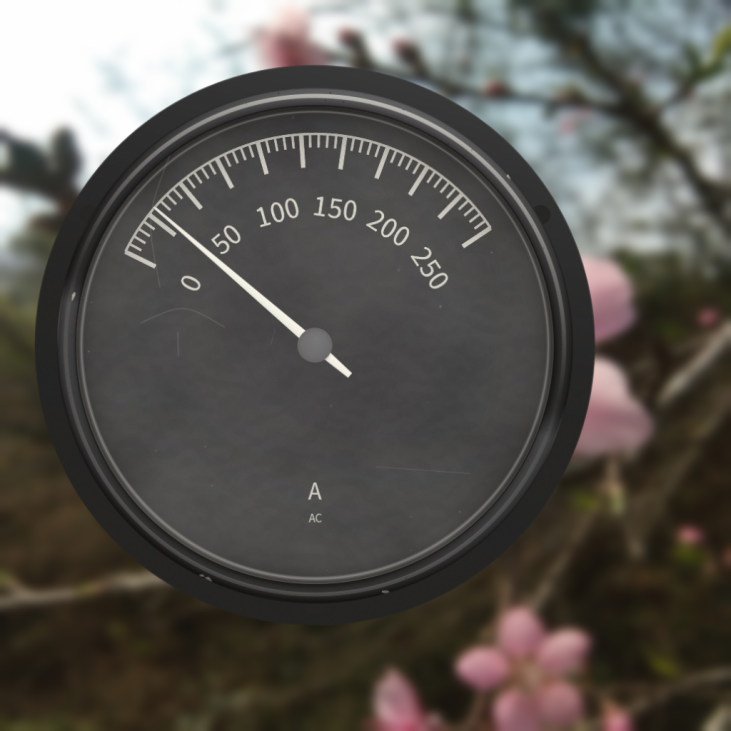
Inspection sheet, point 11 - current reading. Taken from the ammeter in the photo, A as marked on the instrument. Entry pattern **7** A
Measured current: **30** A
